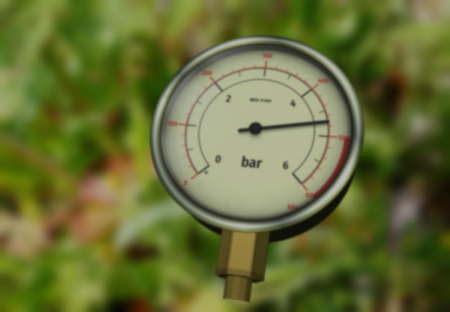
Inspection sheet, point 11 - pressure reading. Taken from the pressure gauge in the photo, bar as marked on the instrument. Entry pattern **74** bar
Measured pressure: **4.75** bar
